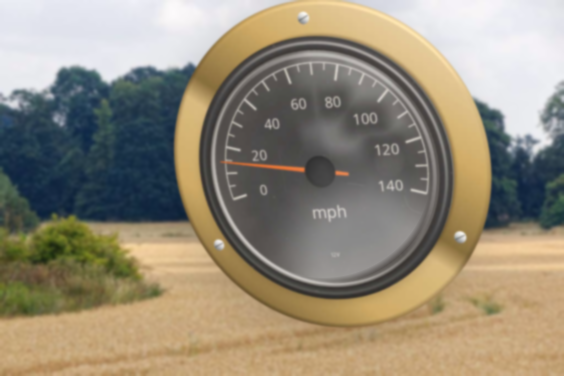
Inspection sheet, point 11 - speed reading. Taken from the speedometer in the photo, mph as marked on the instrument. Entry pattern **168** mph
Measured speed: **15** mph
